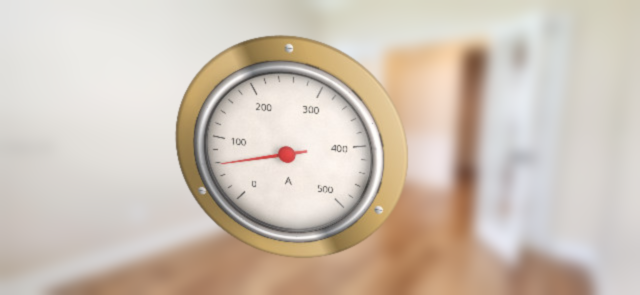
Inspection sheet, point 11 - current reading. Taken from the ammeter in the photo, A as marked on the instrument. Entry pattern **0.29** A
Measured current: **60** A
